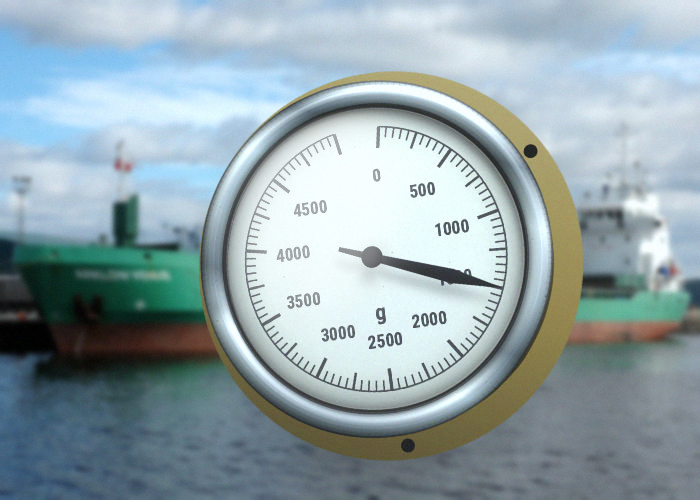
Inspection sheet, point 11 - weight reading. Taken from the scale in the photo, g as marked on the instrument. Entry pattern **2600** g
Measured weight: **1500** g
